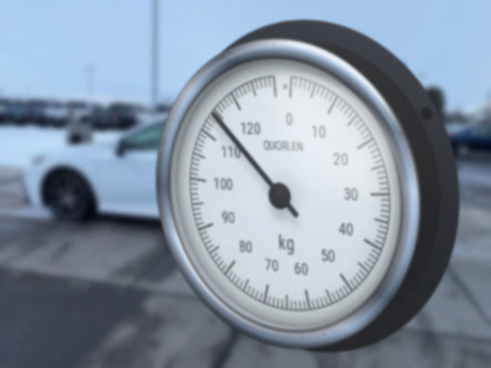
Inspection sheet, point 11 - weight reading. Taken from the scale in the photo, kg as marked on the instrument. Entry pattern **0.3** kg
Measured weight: **115** kg
